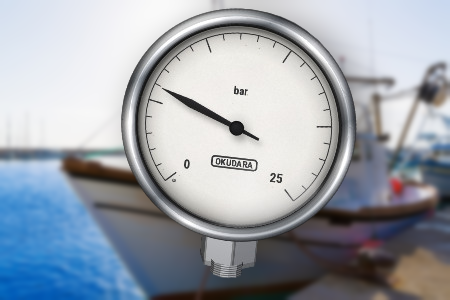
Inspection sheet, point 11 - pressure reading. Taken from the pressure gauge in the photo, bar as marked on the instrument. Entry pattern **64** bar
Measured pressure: **6** bar
